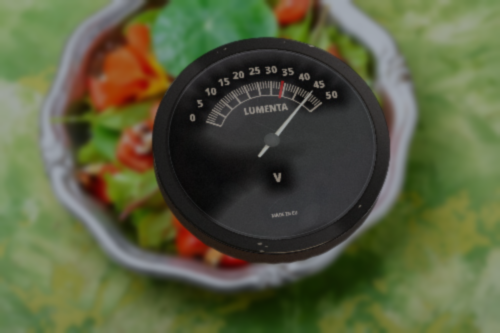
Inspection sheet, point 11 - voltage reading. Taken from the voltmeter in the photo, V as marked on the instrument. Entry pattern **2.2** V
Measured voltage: **45** V
